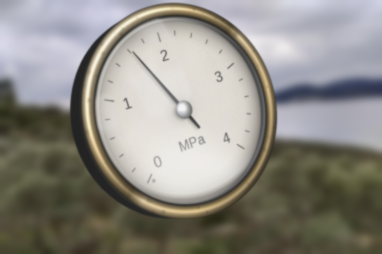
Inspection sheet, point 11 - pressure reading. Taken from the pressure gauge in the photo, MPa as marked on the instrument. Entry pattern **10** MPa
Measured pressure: **1.6** MPa
